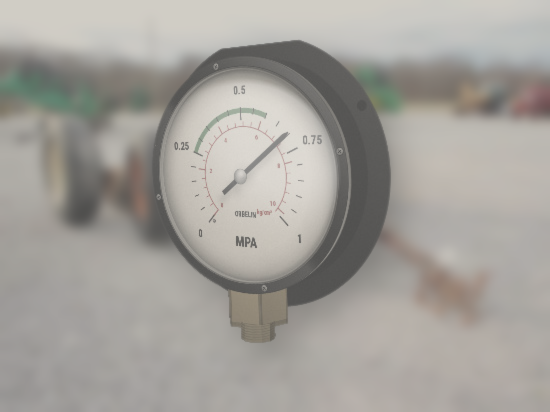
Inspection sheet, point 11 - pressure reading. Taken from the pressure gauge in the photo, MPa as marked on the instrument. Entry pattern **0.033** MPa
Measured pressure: **0.7** MPa
